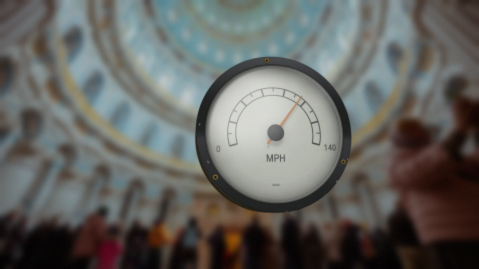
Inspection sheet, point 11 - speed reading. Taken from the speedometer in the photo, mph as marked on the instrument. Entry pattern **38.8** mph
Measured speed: **95** mph
